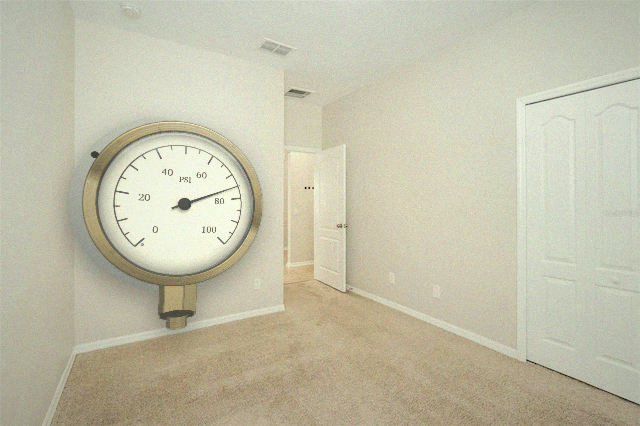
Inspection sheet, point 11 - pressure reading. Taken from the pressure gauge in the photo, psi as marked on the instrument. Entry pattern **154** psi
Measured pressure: **75** psi
